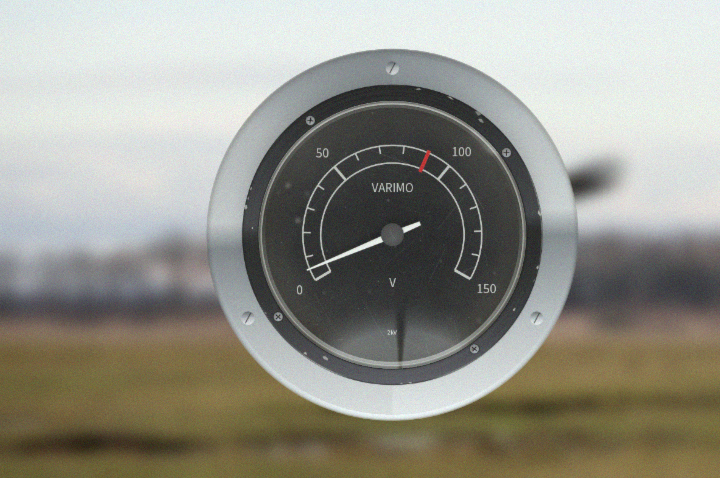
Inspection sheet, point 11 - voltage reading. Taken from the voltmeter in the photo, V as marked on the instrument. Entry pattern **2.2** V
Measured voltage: **5** V
